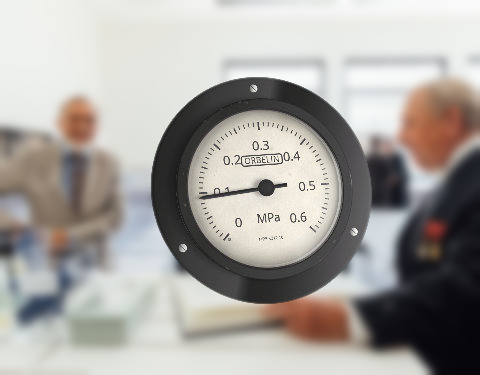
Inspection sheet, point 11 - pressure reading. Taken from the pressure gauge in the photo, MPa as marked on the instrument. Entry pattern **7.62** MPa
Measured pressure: **0.09** MPa
